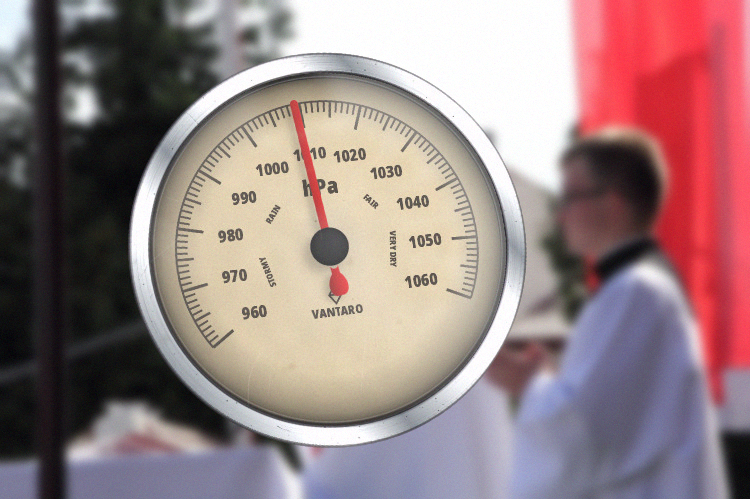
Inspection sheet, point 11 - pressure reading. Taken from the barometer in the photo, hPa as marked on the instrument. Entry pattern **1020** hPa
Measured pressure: **1009** hPa
